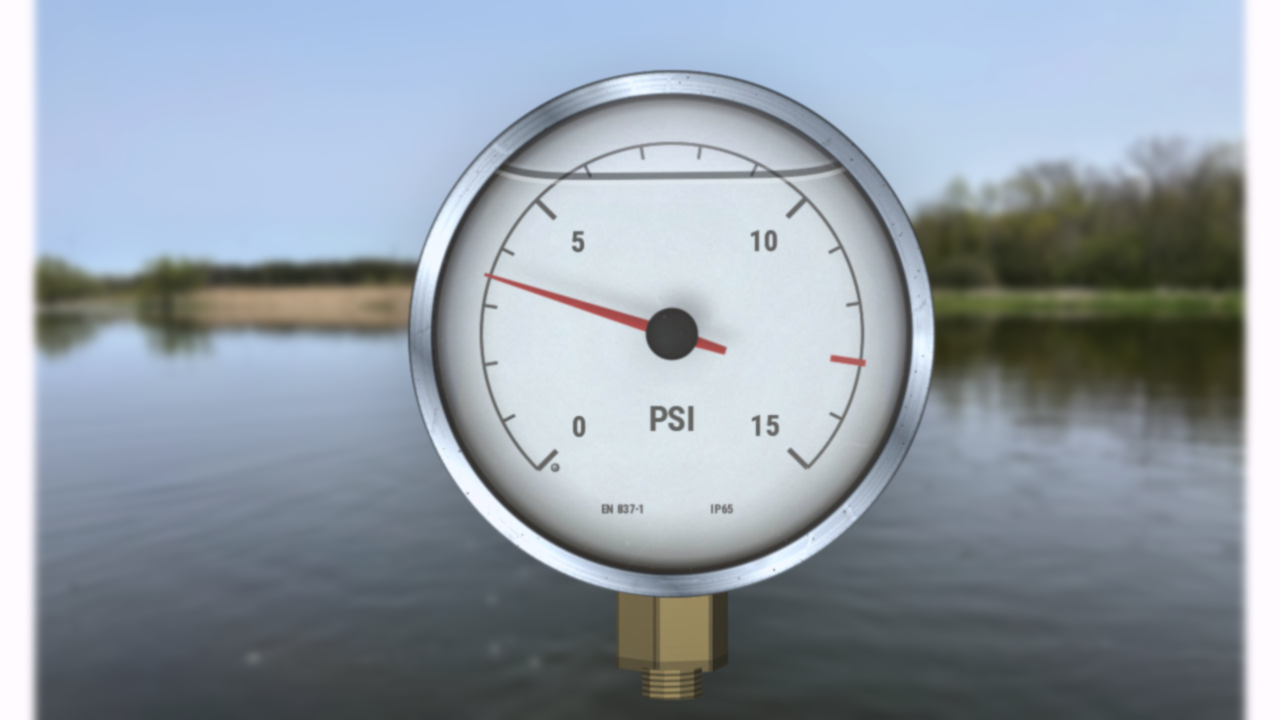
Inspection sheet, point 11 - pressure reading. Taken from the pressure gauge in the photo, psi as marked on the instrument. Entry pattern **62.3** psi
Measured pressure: **3.5** psi
